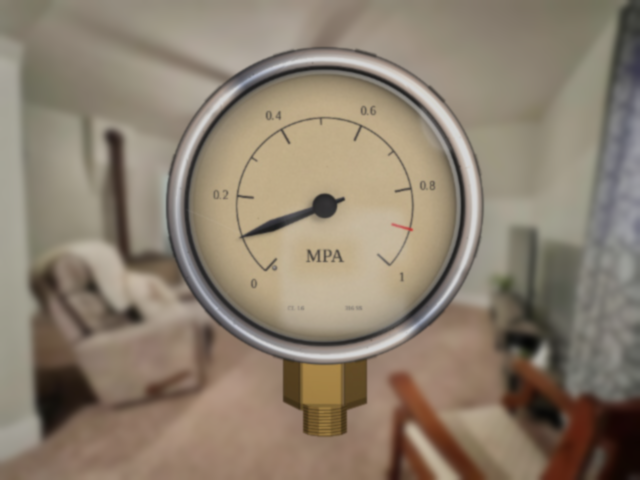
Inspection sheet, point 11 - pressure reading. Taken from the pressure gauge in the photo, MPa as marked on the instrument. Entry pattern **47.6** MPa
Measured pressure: **0.1** MPa
